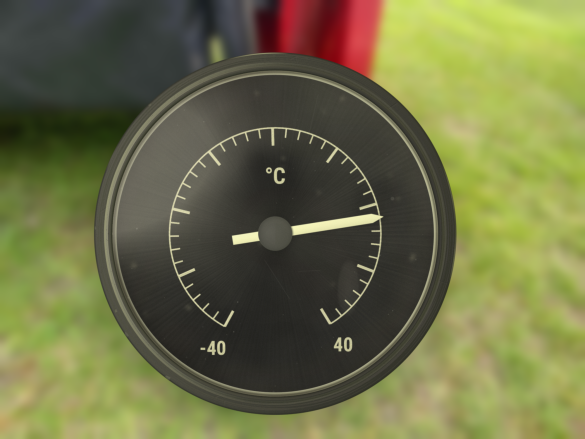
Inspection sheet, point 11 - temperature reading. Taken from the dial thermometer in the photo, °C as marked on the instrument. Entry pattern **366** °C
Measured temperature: **22** °C
